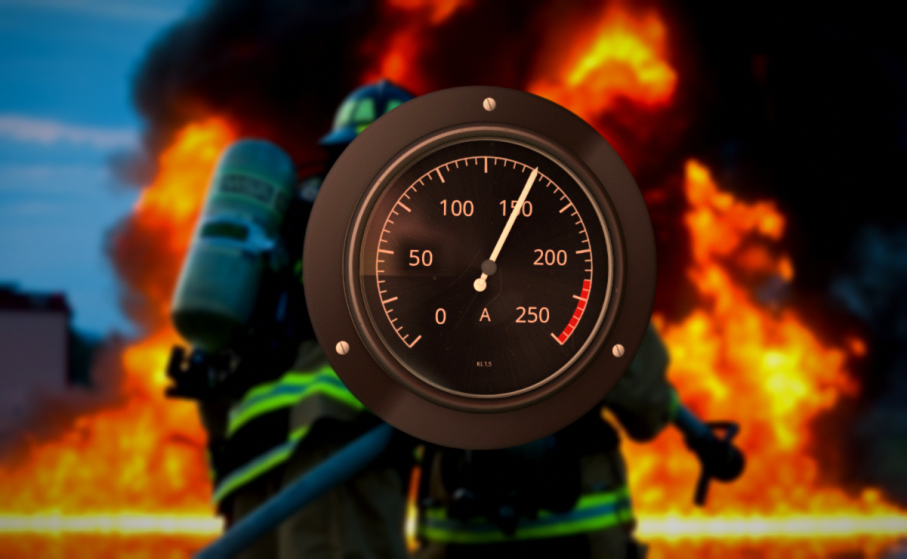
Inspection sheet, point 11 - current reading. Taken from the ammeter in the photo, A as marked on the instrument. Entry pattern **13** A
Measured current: **150** A
